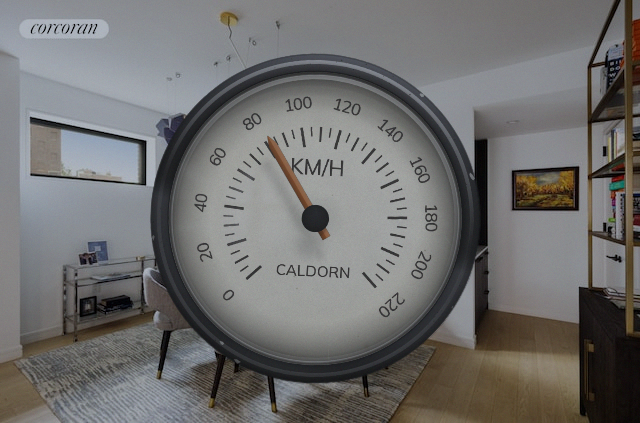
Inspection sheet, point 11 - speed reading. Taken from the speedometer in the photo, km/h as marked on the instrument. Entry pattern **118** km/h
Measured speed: **82.5** km/h
